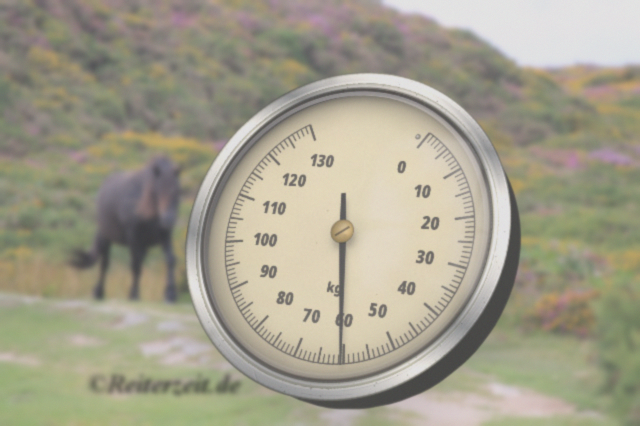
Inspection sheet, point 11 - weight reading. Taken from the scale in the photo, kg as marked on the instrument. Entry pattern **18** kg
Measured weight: **60** kg
